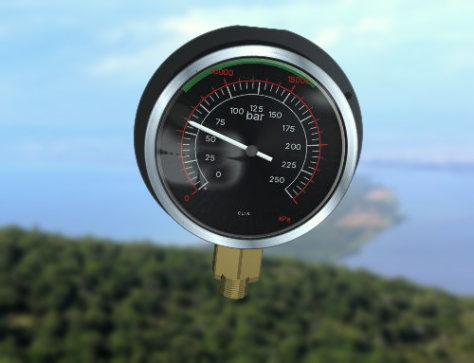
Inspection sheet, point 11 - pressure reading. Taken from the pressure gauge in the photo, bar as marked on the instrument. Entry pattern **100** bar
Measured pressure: **60** bar
